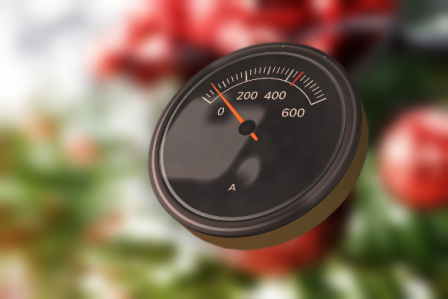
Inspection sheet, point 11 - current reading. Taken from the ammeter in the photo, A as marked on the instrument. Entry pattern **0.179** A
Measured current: **60** A
